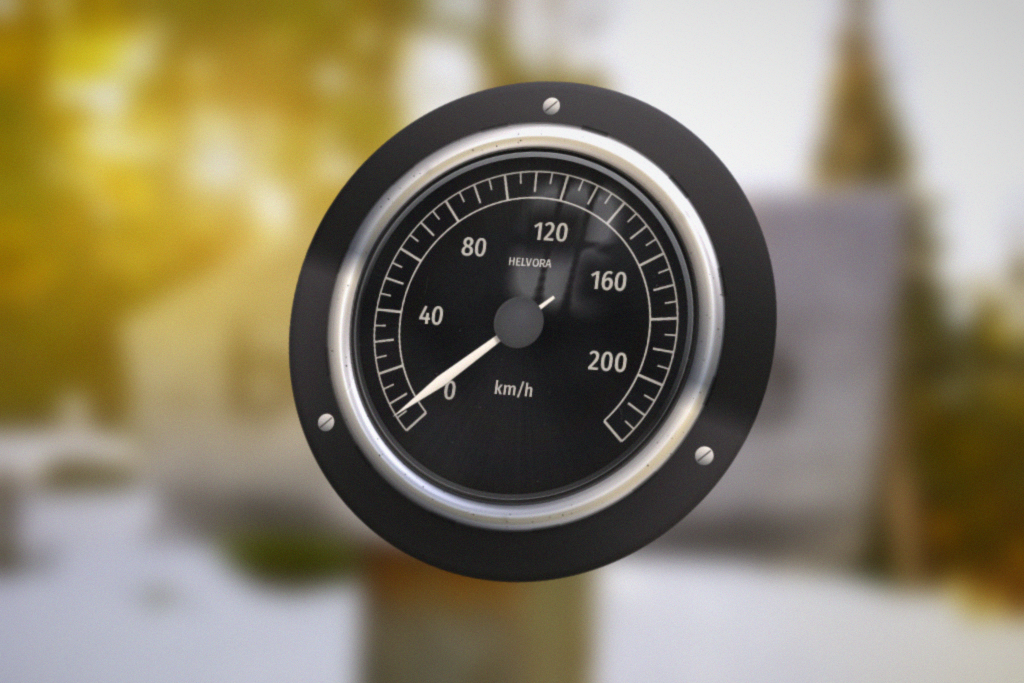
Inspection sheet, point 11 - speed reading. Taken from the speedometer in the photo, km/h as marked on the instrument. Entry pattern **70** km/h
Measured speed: **5** km/h
